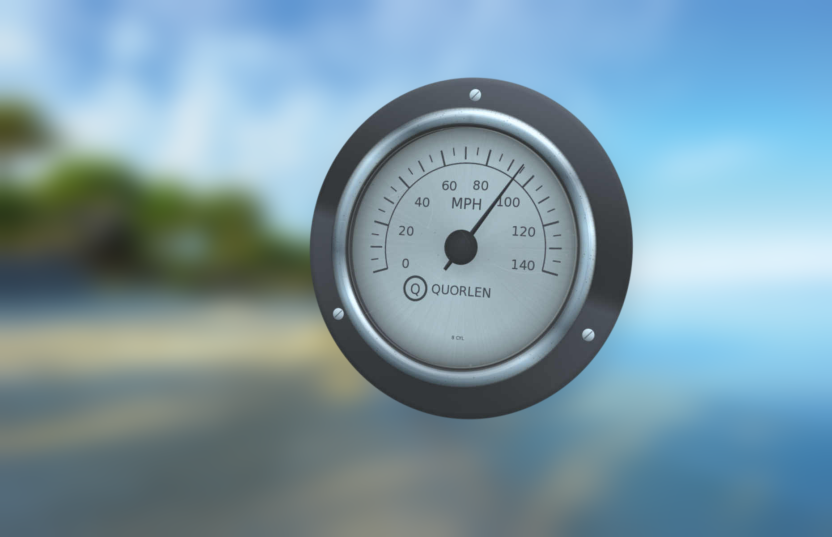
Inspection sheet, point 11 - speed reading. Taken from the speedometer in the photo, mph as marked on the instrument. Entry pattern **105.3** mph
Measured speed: **95** mph
